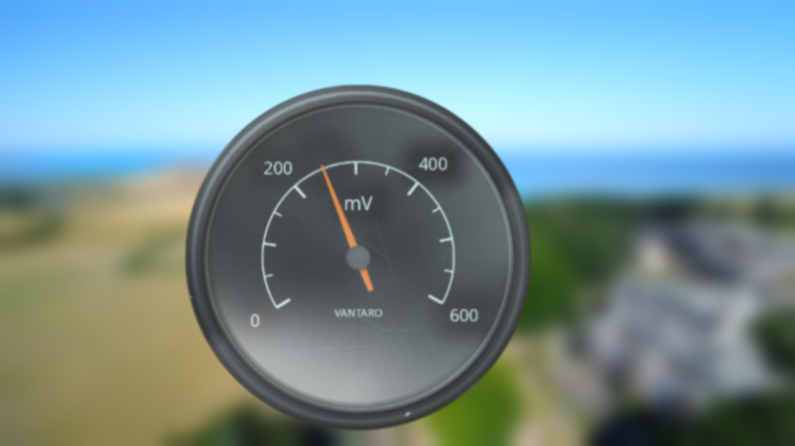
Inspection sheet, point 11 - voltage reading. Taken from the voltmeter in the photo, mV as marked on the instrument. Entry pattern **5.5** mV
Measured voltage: **250** mV
